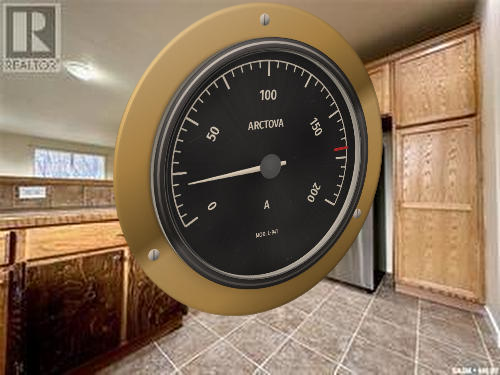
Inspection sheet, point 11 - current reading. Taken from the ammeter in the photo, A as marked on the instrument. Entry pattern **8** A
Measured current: **20** A
